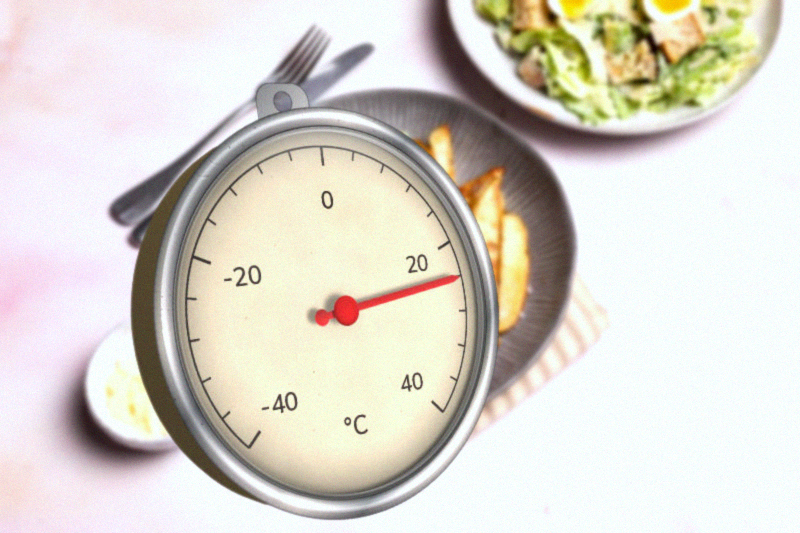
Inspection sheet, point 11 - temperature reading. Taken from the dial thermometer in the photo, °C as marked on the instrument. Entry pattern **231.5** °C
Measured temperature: **24** °C
